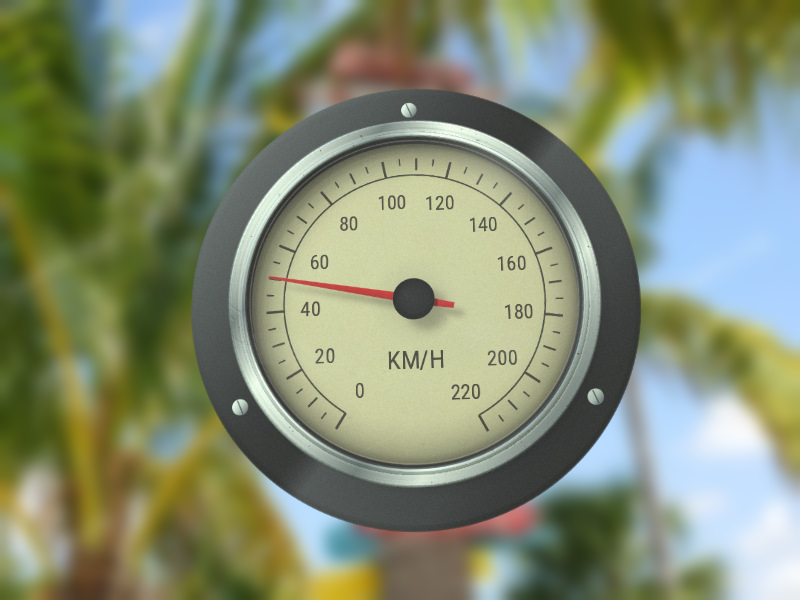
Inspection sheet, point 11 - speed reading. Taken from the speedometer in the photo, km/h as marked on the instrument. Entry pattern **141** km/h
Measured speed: **50** km/h
